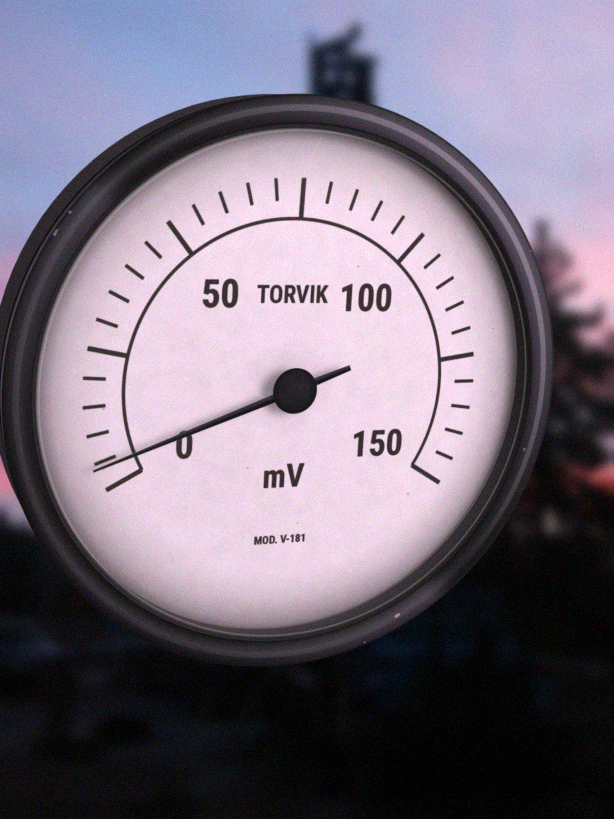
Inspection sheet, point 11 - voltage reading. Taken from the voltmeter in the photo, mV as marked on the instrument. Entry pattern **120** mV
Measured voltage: **5** mV
